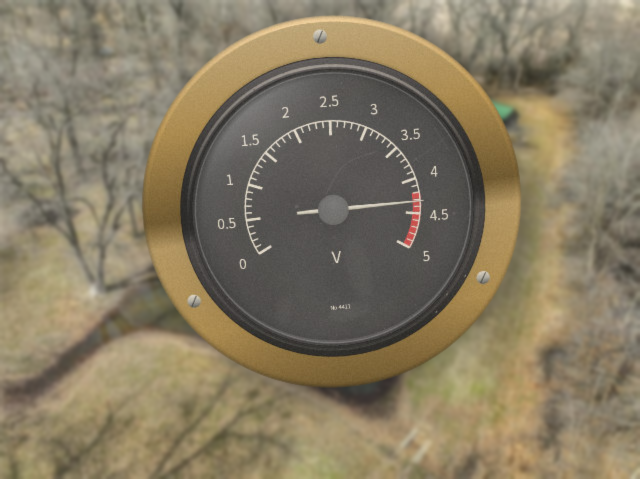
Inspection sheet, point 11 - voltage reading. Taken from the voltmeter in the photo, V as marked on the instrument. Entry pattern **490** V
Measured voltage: **4.3** V
